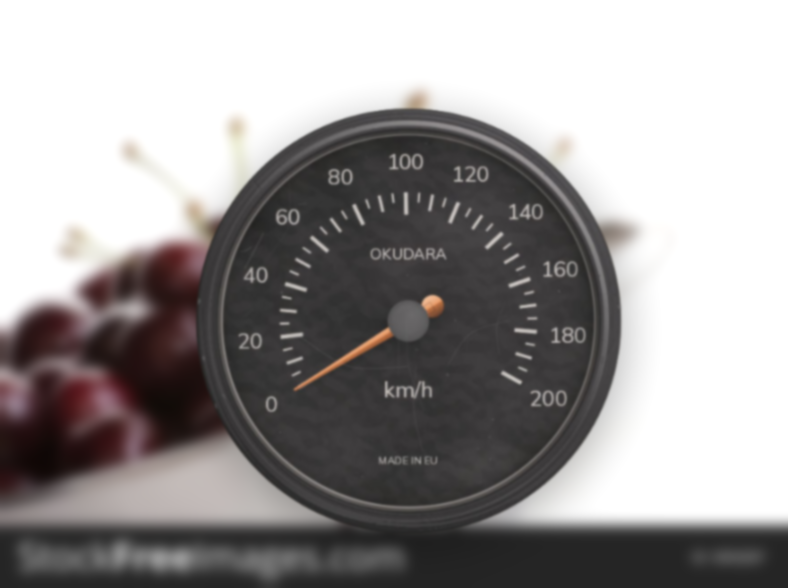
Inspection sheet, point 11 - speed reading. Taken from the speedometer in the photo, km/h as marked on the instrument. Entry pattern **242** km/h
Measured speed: **0** km/h
